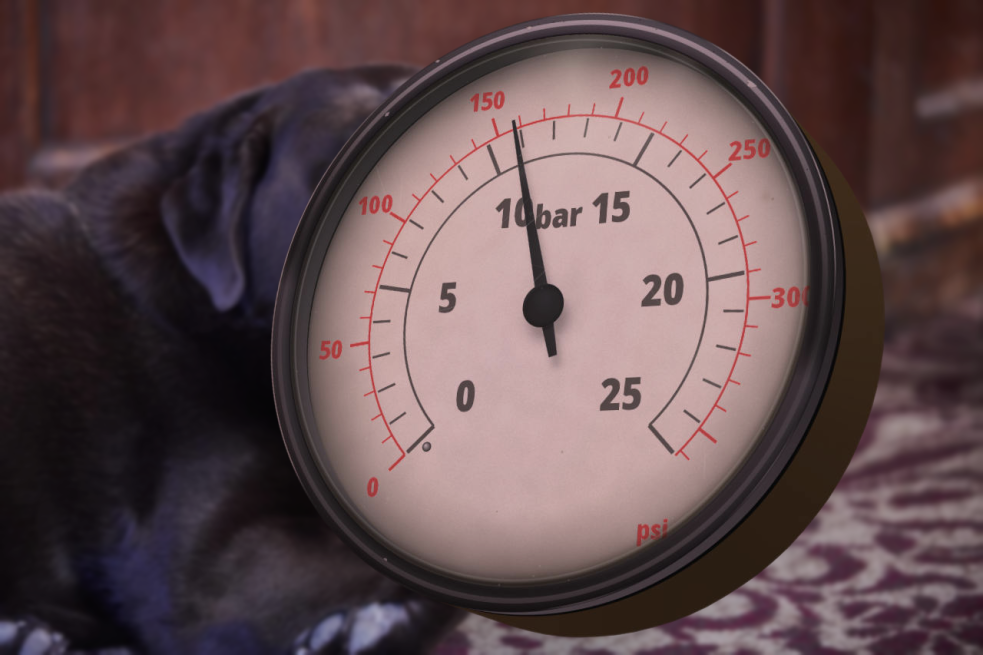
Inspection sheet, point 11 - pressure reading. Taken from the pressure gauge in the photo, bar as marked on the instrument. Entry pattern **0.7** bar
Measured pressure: **11** bar
